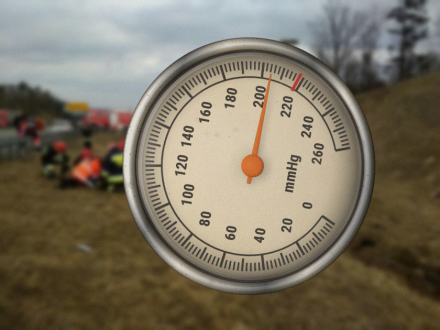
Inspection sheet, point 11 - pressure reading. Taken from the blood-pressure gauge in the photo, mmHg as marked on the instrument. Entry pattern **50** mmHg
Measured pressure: **204** mmHg
